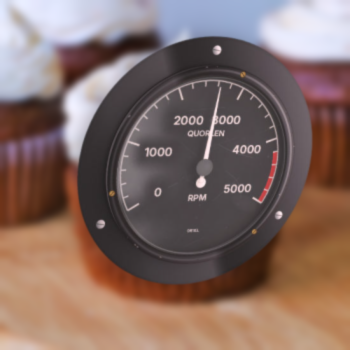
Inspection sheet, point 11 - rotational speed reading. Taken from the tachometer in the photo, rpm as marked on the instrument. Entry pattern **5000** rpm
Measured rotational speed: **2600** rpm
